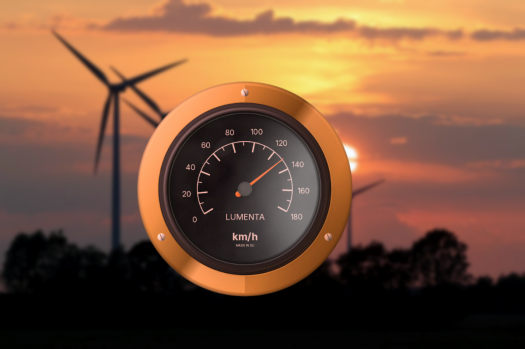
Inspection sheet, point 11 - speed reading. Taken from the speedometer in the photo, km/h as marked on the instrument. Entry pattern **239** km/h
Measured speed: **130** km/h
